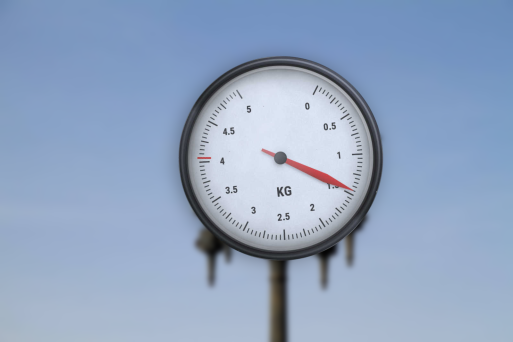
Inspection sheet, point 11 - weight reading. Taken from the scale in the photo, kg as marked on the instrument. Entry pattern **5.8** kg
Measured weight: **1.45** kg
